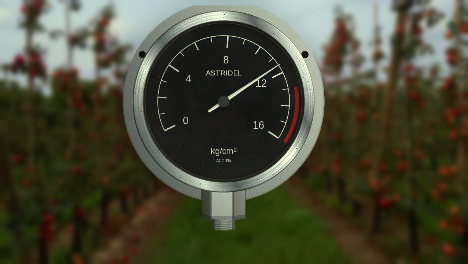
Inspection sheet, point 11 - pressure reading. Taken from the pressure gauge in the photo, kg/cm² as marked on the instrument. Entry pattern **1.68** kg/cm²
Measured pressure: **11.5** kg/cm²
